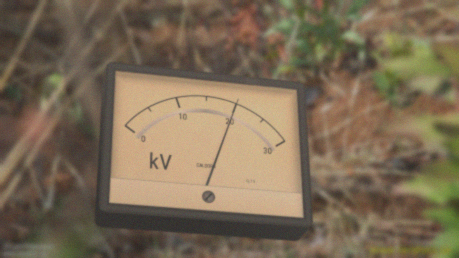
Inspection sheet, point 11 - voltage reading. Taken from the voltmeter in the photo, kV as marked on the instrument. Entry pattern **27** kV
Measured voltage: **20** kV
